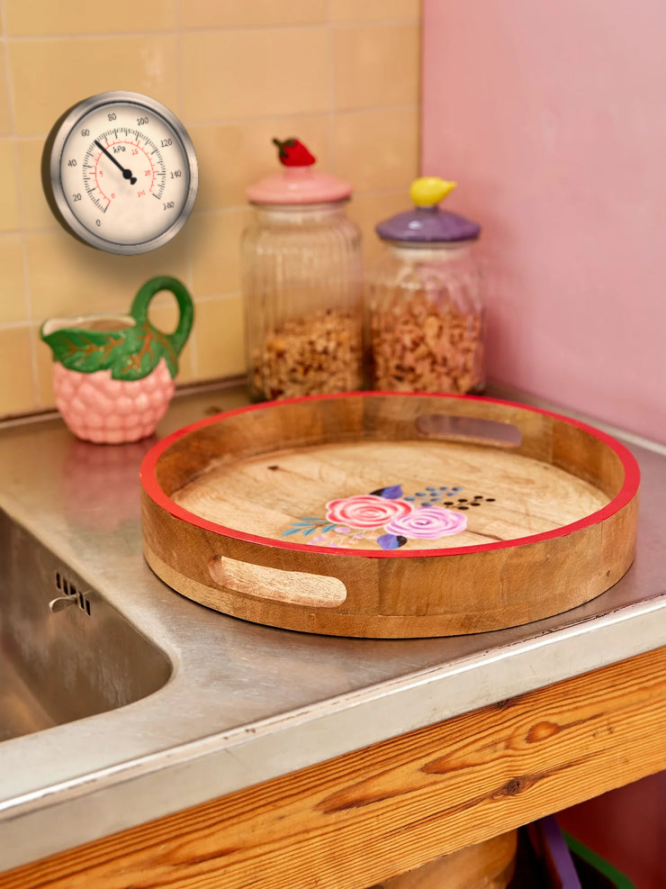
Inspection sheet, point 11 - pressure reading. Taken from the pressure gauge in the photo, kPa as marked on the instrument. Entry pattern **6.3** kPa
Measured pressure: **60** kPa
